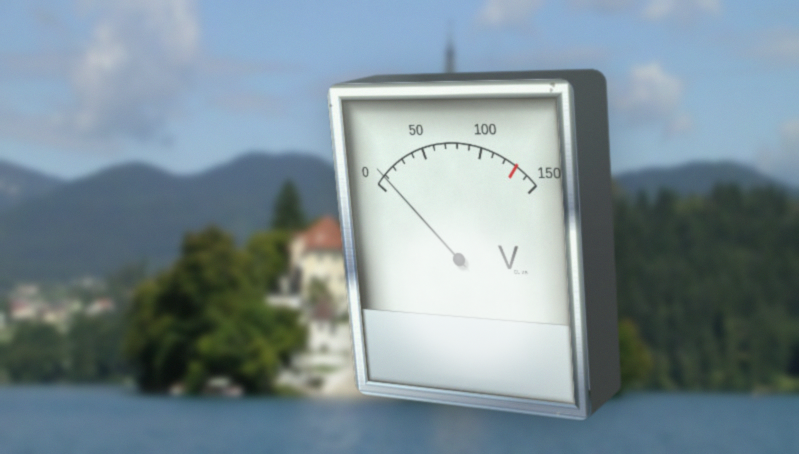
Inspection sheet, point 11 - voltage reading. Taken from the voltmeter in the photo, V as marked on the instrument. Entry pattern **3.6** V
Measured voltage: **10** V
